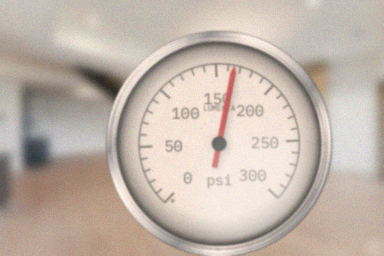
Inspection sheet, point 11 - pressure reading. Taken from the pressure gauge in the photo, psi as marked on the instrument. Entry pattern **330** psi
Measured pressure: **165** psi
